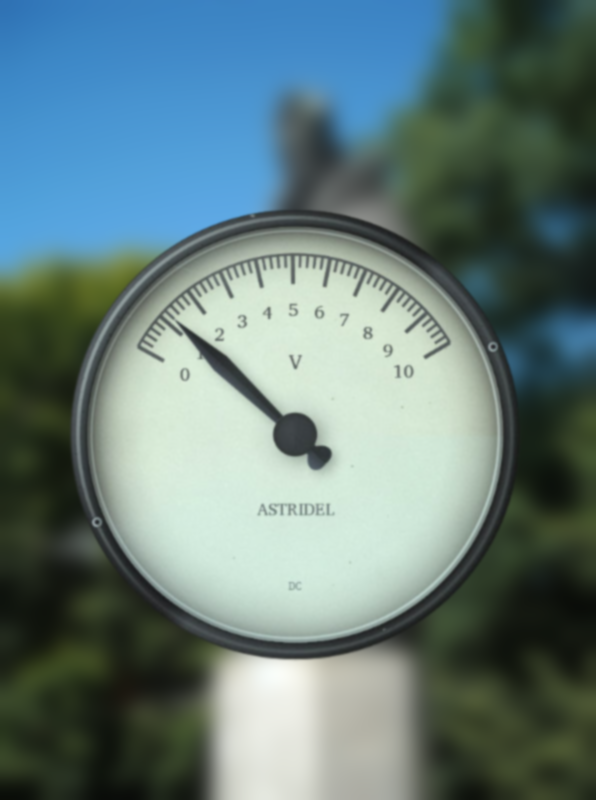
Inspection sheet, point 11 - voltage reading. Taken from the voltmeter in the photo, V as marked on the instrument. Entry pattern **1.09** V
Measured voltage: **1.2** V
